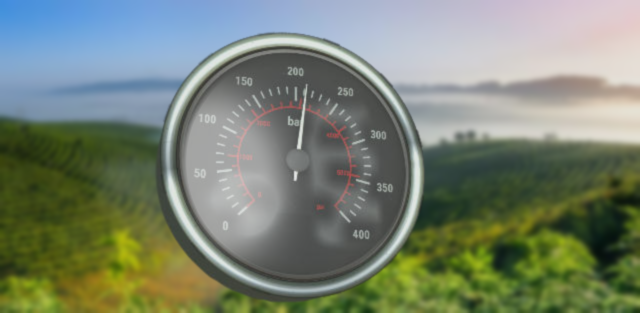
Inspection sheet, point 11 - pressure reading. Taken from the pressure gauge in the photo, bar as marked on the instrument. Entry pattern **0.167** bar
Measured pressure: **210** bar
